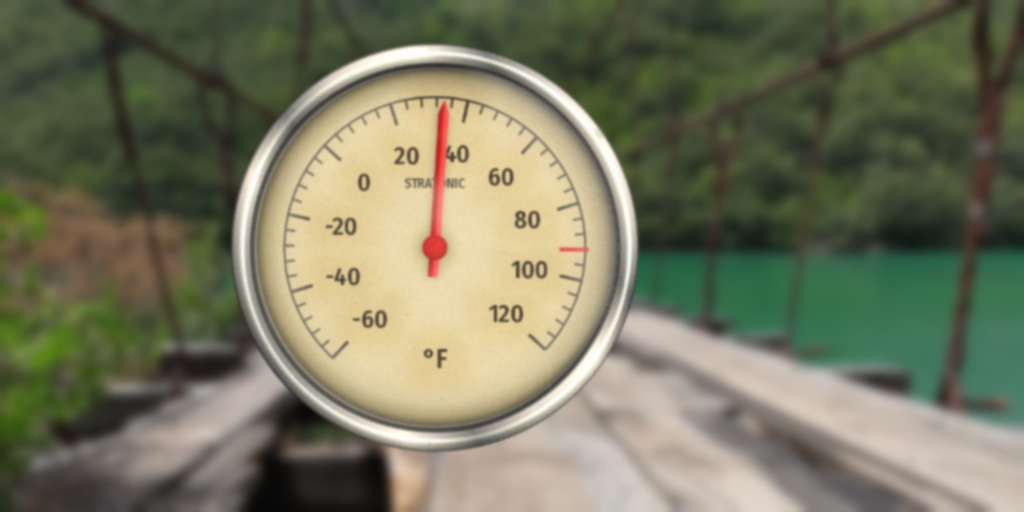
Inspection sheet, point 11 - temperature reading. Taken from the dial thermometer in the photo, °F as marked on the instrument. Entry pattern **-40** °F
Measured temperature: **34** °F
